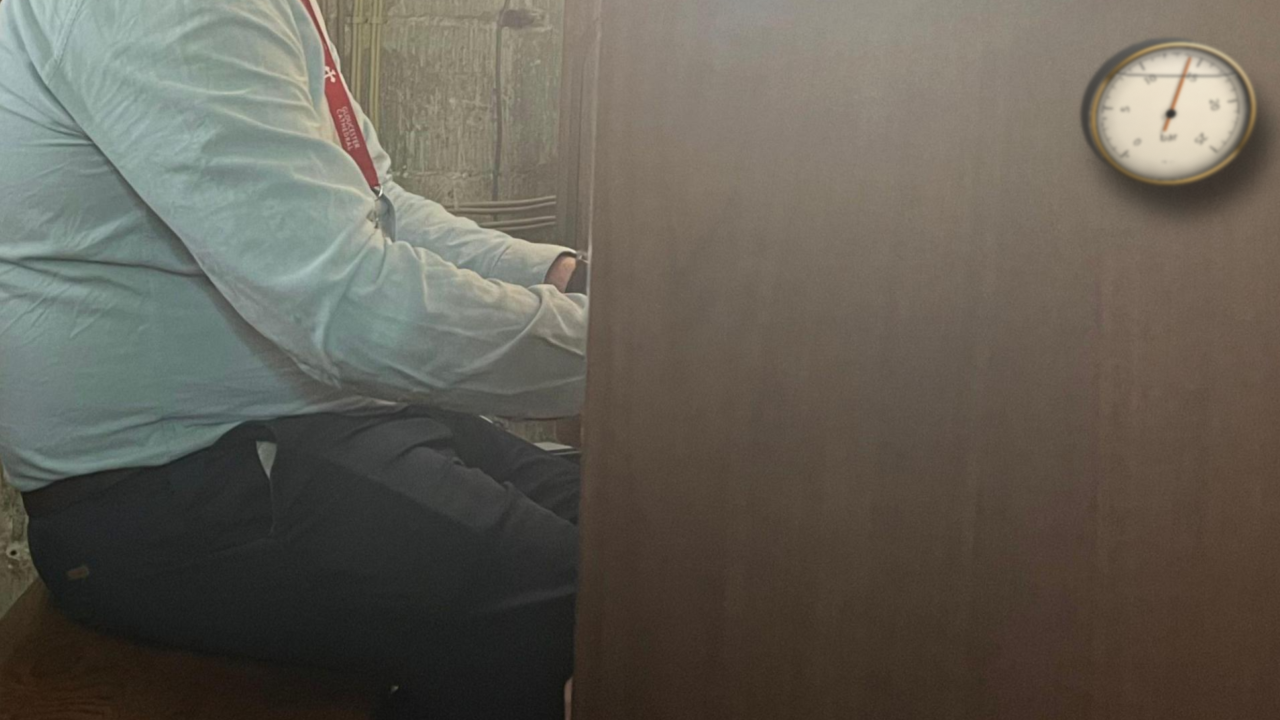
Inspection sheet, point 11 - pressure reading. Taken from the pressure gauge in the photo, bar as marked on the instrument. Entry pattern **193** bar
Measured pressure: **14** bar
